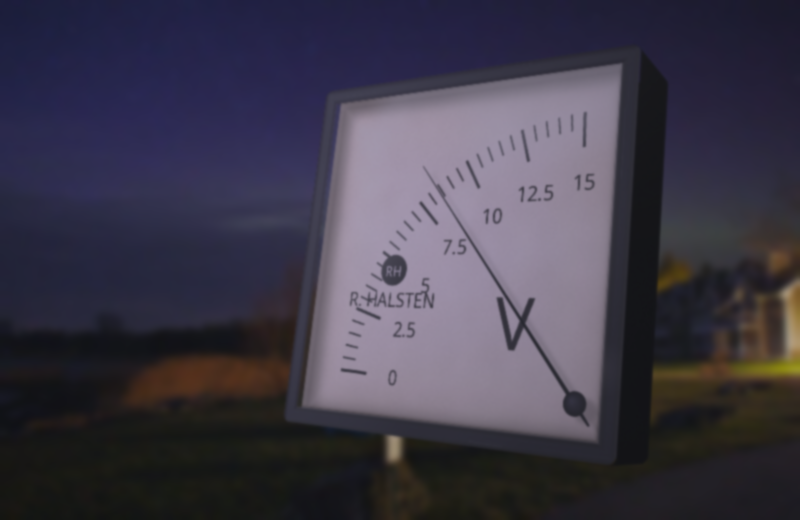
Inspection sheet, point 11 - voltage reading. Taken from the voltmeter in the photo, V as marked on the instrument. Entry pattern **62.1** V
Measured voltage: **8.5** V
